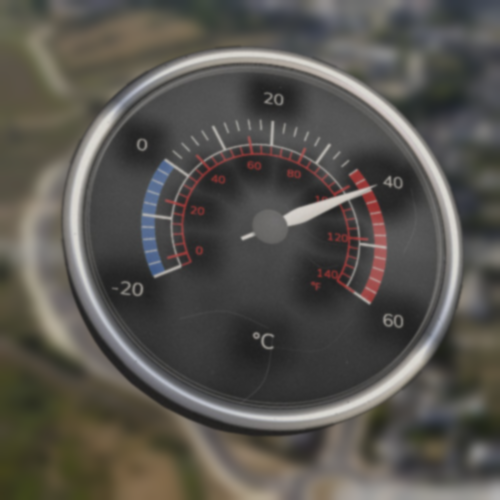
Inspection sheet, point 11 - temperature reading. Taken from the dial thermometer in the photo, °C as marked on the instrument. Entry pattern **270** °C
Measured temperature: **40** °C
